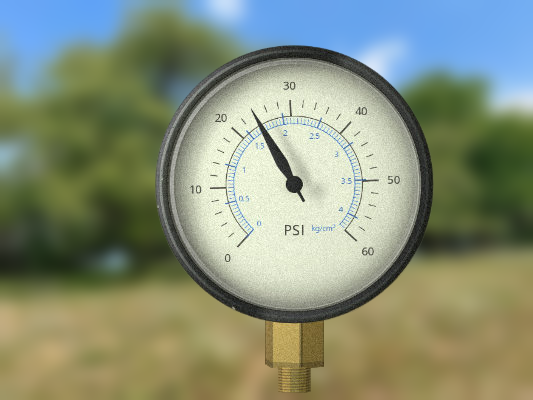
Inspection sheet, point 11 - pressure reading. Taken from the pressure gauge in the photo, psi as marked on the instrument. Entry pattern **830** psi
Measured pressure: **24** psi
